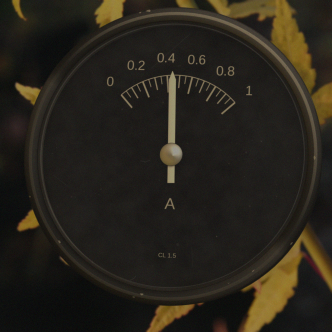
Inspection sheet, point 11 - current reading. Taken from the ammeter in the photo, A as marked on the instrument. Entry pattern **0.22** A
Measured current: **0.45** A
